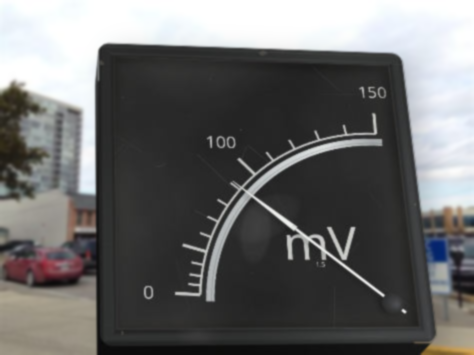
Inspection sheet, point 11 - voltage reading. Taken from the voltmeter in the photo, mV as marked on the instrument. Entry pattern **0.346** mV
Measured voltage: **90** mV
